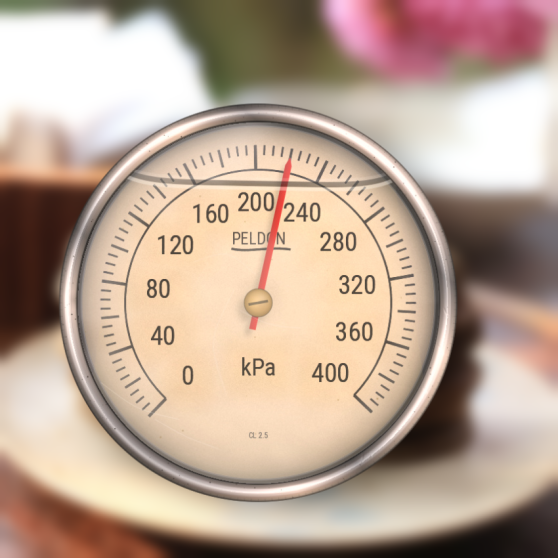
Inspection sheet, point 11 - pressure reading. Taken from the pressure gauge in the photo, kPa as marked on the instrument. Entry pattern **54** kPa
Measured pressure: **220** kPa
